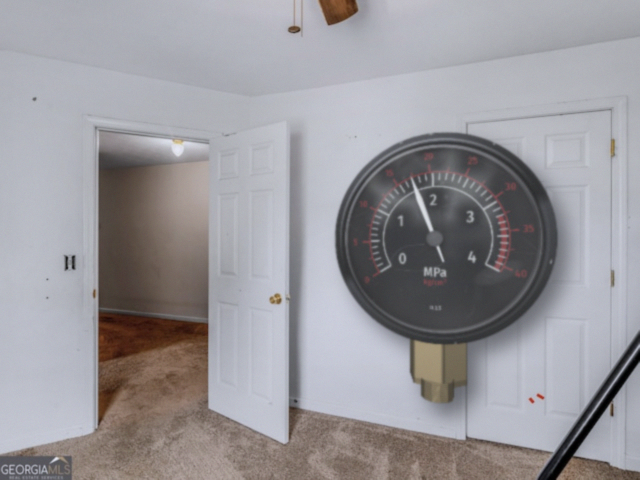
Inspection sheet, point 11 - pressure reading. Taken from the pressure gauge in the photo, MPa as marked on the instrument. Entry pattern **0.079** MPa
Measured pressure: **1.7** MPa
